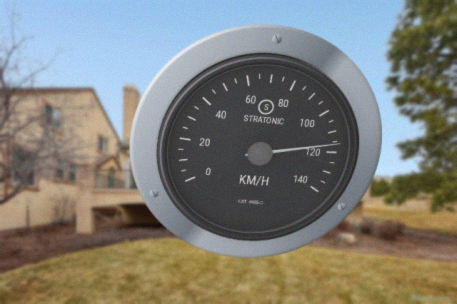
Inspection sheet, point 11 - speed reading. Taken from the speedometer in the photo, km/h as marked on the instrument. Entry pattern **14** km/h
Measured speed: **115** km/h
